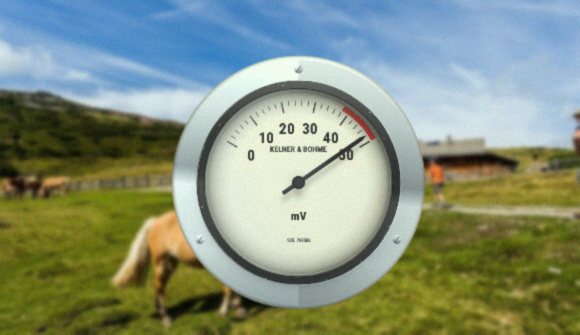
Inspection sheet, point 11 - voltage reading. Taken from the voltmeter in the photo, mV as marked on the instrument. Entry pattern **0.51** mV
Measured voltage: **48** mV
